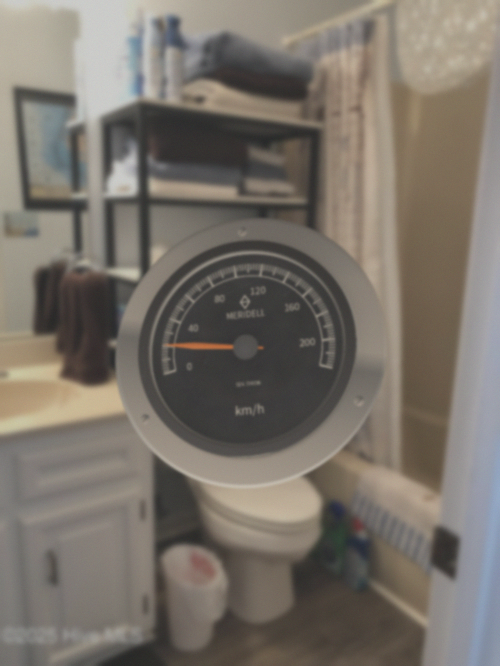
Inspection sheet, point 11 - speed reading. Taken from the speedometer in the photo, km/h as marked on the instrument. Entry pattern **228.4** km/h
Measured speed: **20** km/h
